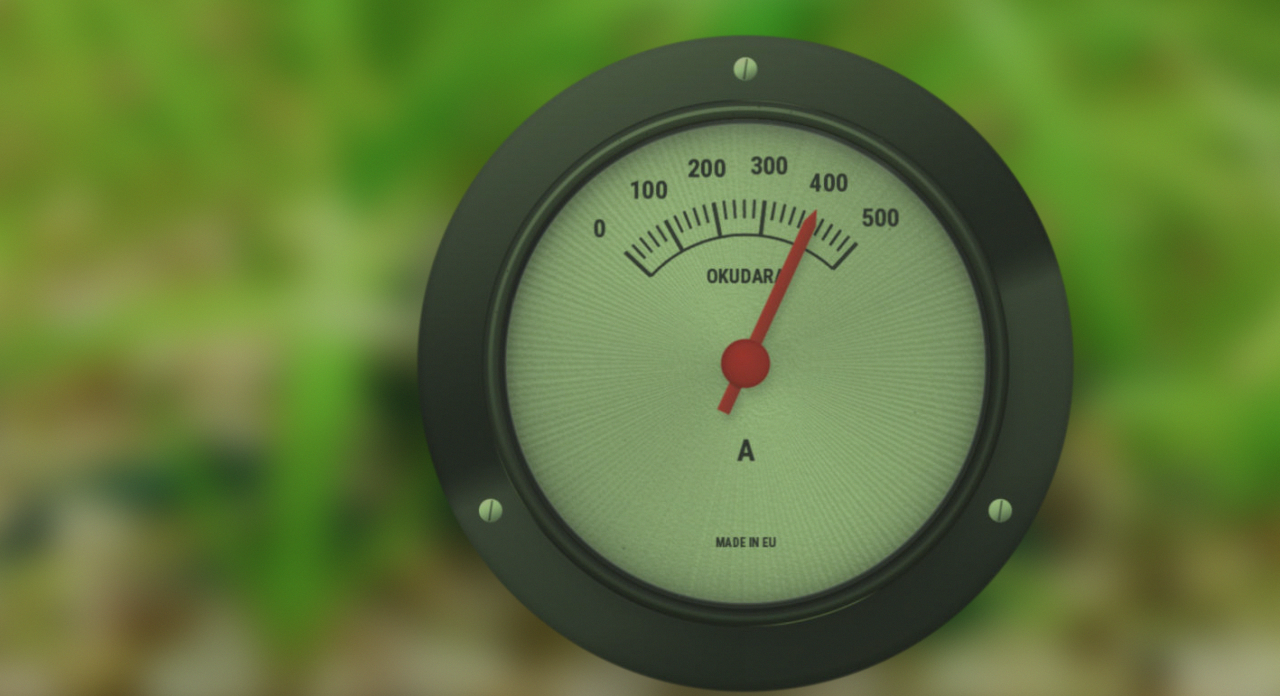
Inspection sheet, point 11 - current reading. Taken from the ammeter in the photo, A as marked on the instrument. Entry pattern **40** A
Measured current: **400** A
